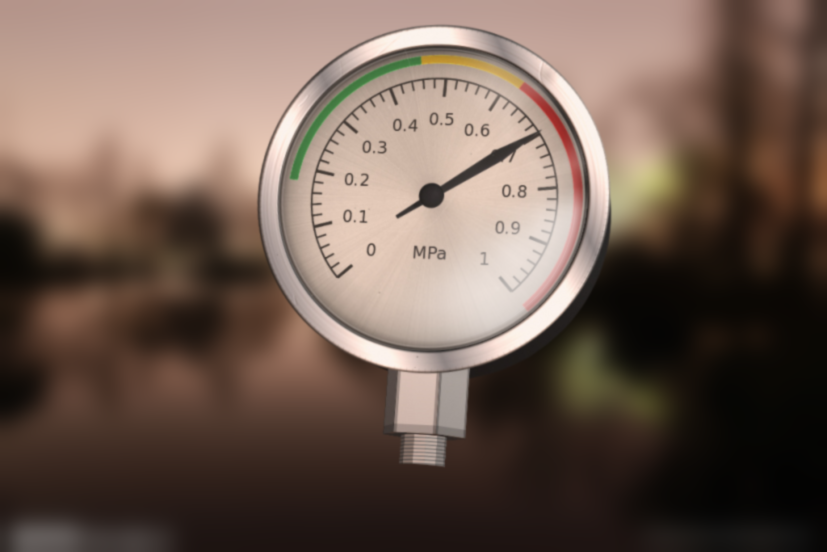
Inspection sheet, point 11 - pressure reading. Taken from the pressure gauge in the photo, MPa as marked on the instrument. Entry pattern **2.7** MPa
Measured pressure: **0.7** MPa
